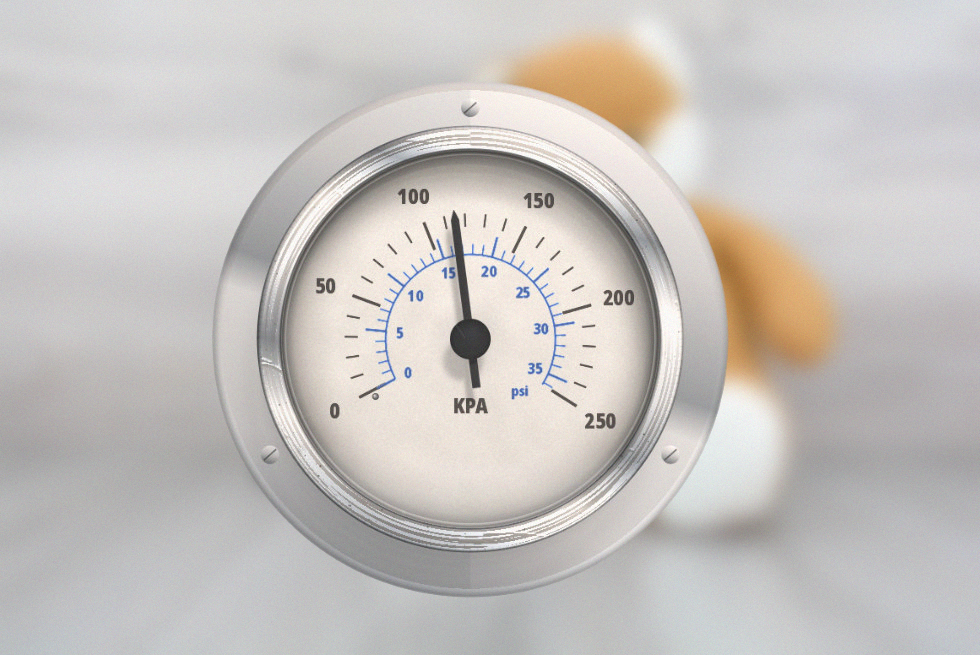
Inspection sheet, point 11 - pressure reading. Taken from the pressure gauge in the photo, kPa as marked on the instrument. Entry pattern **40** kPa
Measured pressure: **115** kPa
